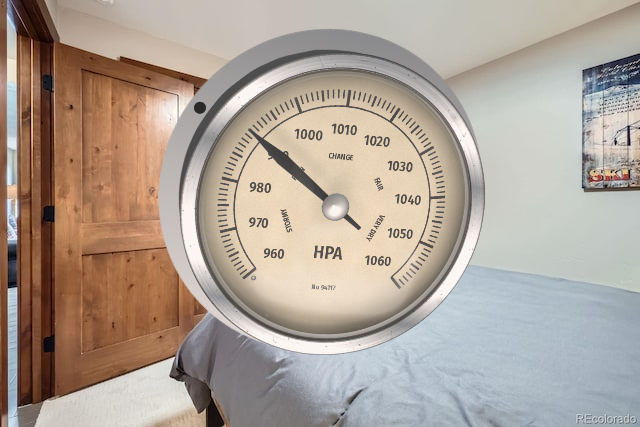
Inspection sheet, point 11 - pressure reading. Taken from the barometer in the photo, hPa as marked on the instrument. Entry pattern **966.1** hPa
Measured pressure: **990** hPa
